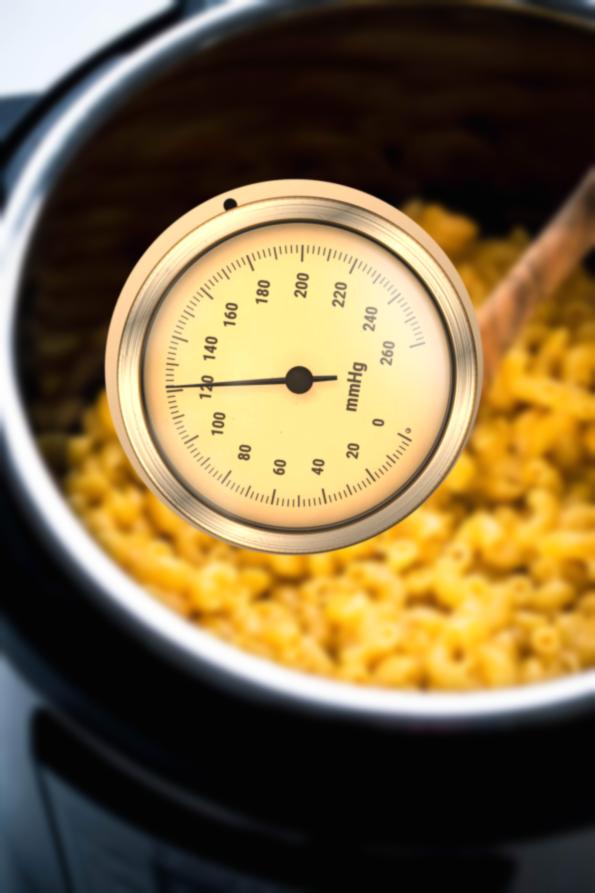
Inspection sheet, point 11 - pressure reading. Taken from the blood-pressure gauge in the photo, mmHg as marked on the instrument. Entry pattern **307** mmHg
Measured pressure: **122** mmHg
